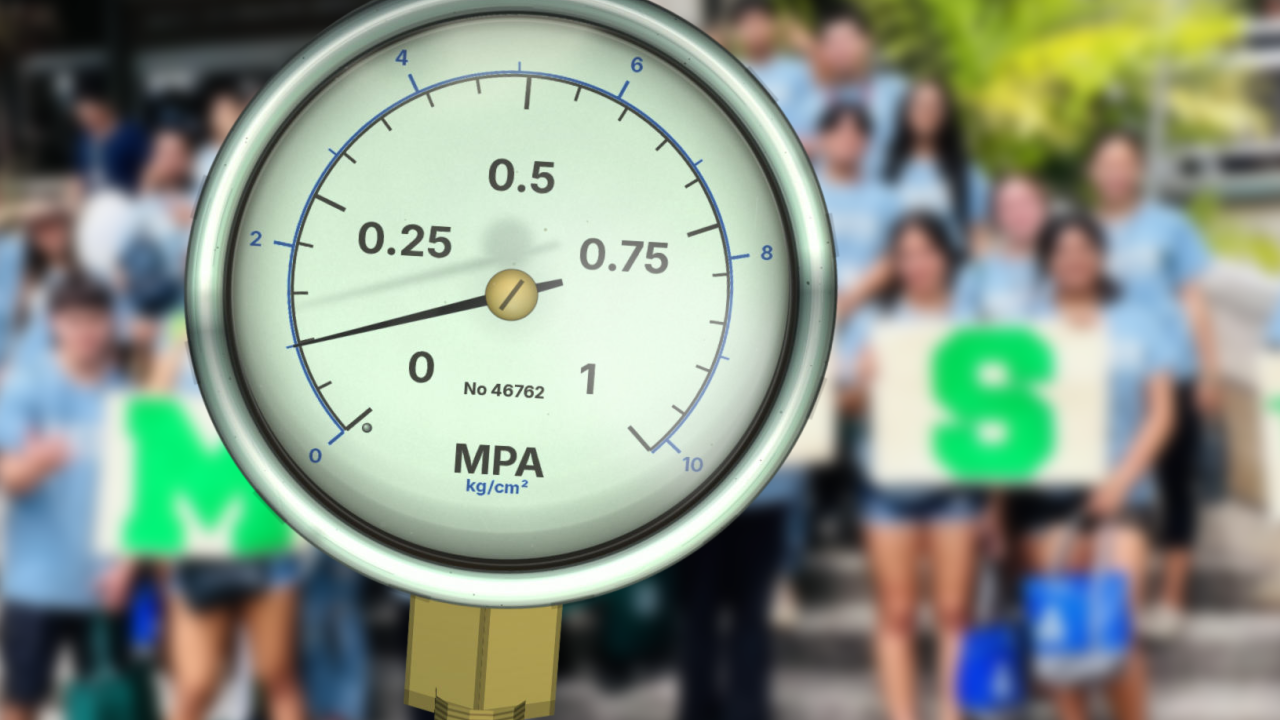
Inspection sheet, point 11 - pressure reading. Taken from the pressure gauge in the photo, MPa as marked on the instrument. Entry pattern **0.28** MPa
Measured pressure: **0.1** MPa
